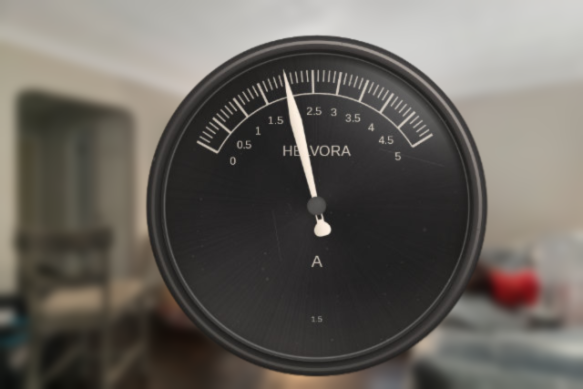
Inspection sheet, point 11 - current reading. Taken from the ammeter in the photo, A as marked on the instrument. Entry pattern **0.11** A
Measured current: **2** A
